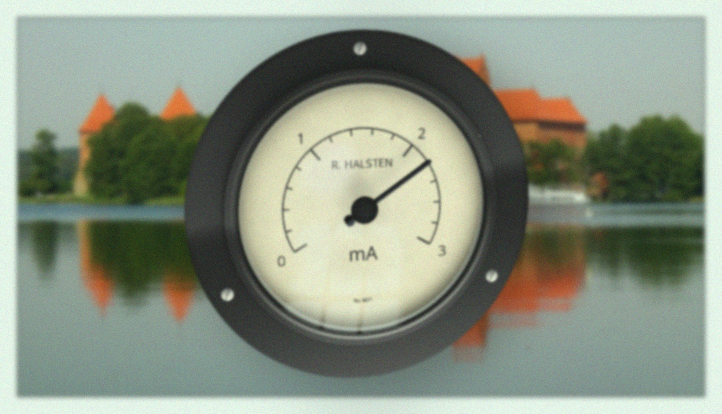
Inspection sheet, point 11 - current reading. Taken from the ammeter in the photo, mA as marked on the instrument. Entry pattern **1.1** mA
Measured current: **2.2** mA
